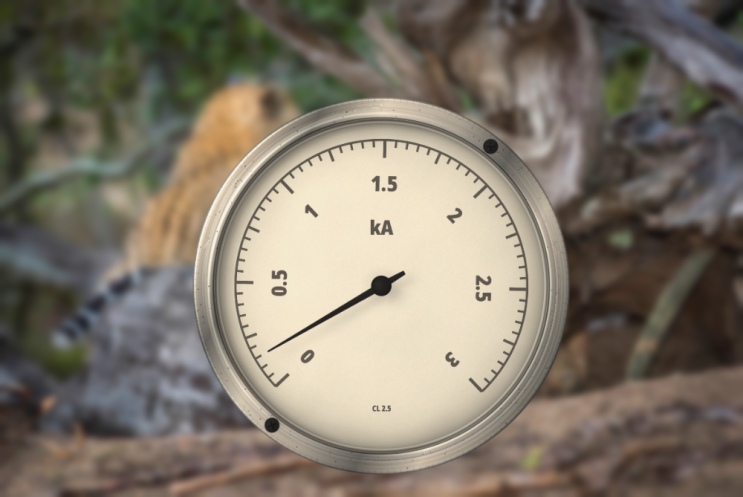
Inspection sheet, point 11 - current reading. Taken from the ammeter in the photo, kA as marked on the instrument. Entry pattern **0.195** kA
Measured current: **0.15** kA
